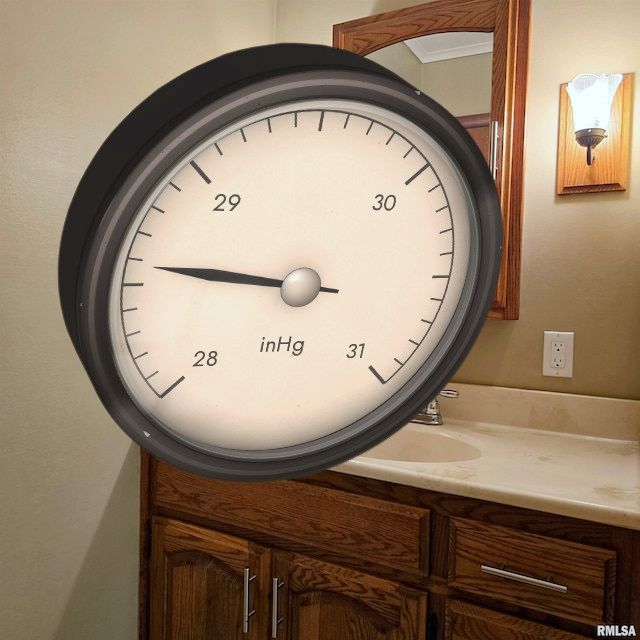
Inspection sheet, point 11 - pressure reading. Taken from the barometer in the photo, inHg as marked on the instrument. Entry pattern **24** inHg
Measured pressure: **28.6** inHg
